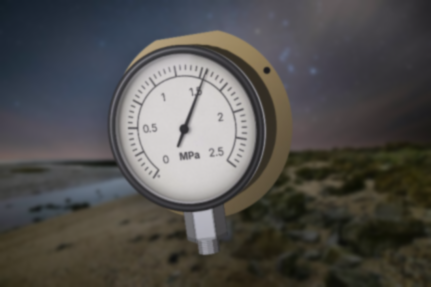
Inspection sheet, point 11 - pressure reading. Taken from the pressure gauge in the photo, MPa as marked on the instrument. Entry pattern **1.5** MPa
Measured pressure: **1.55** MPa
